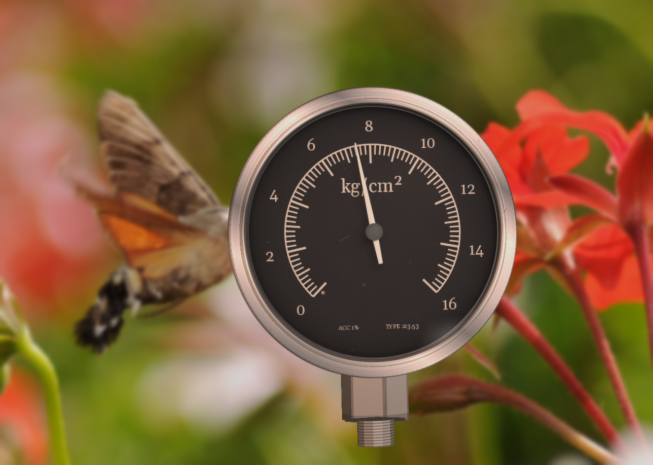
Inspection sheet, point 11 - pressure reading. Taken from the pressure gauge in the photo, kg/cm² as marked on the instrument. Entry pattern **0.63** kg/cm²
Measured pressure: **7.4** kg/cm²
